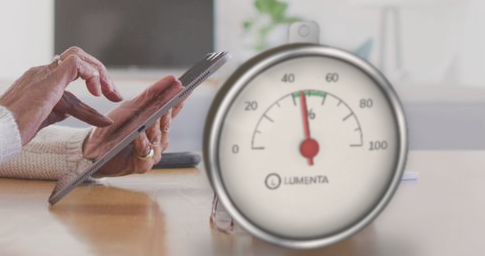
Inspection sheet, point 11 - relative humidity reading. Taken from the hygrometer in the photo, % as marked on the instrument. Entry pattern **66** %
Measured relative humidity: **45** %
